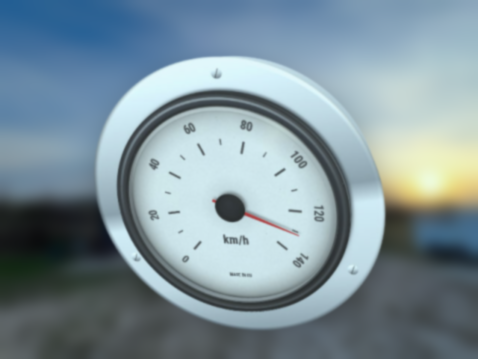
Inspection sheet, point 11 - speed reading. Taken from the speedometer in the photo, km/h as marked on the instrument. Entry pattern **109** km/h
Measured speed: **130** km/h
